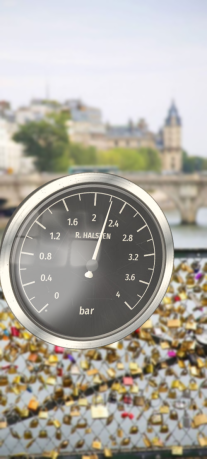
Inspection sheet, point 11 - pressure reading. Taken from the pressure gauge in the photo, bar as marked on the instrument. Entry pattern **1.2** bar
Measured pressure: **2.2** bar
